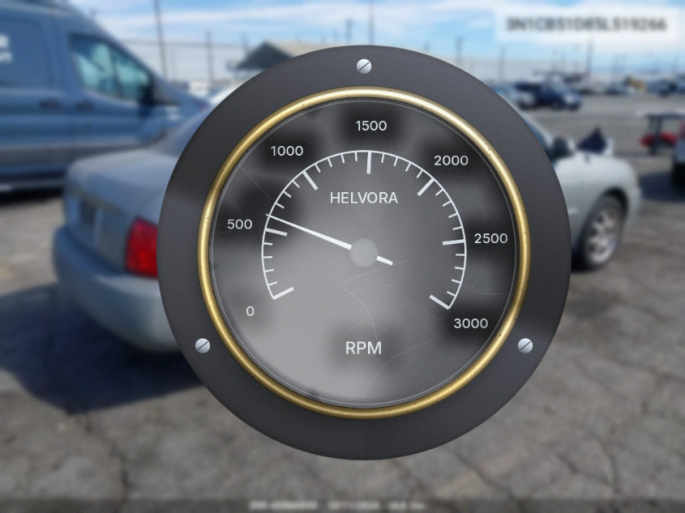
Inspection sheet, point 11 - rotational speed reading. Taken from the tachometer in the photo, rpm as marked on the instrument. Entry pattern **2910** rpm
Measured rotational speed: **600** rpm
